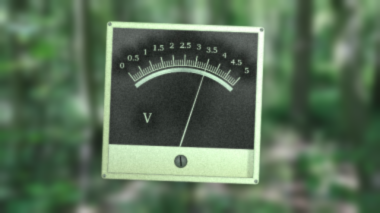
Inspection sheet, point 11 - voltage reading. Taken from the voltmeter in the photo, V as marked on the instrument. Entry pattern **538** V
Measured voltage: **3.5** V
